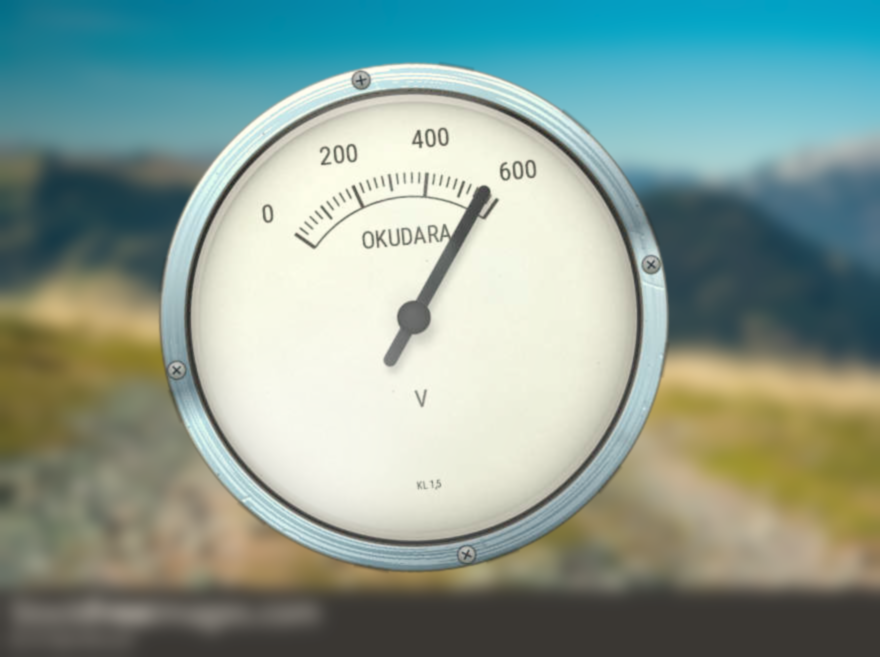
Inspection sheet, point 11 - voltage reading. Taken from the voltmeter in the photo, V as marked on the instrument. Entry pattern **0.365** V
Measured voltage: **560** V
